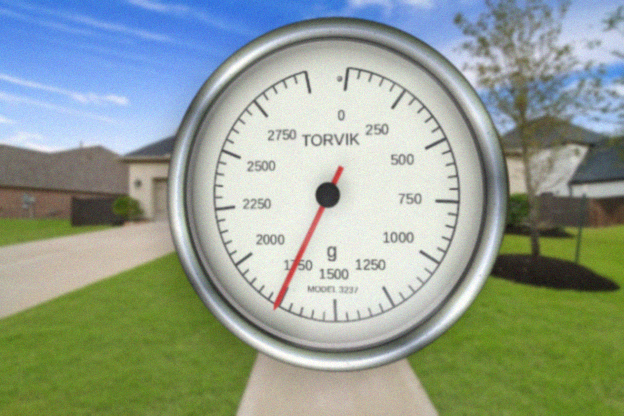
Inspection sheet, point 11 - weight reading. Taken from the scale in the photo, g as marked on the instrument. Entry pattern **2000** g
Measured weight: **1750** g
